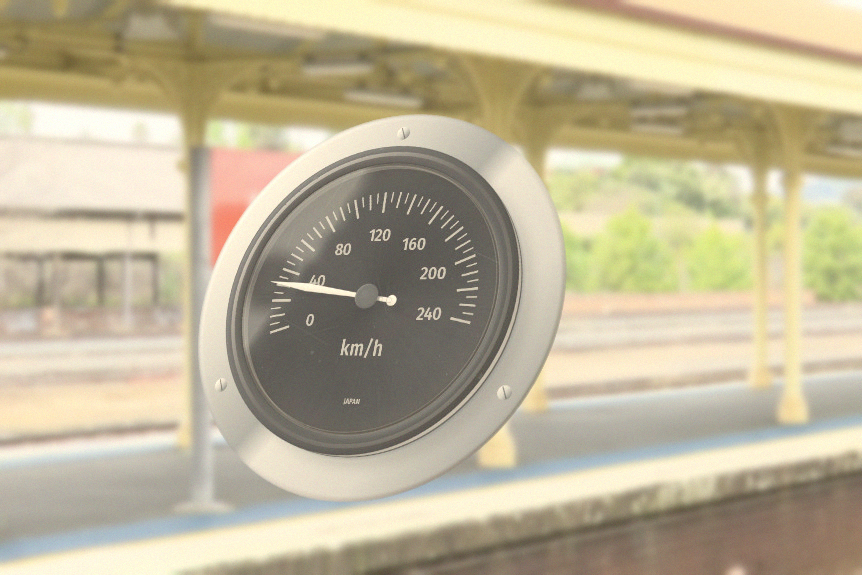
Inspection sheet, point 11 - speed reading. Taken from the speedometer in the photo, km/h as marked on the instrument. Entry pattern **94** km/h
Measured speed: **30** km/h
